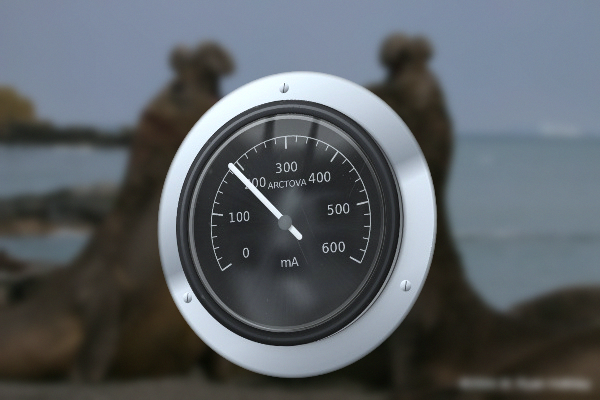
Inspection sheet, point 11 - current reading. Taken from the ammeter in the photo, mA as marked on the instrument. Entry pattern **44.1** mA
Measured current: **190** mA
